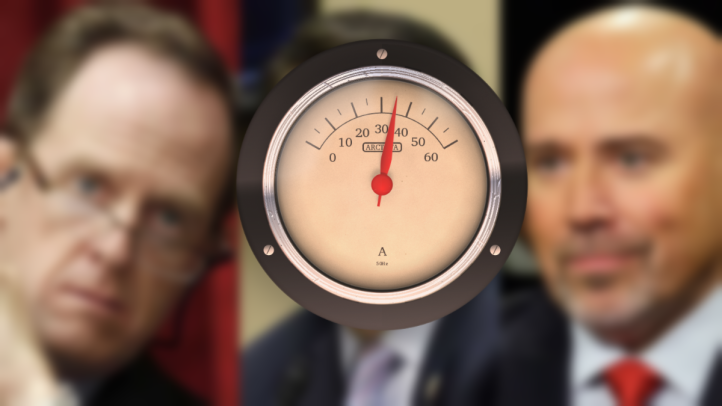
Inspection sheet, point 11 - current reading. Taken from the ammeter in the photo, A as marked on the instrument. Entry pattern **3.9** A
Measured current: **35** A
